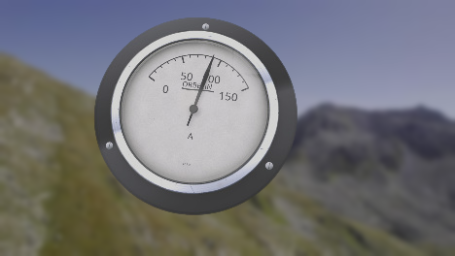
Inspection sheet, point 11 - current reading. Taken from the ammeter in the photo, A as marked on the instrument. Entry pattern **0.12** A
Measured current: **90** A
